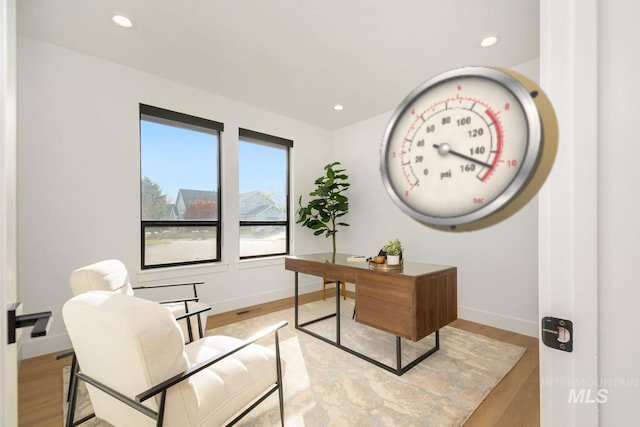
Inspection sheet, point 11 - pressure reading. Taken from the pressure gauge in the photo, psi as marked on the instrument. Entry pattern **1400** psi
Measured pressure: **150** psi
